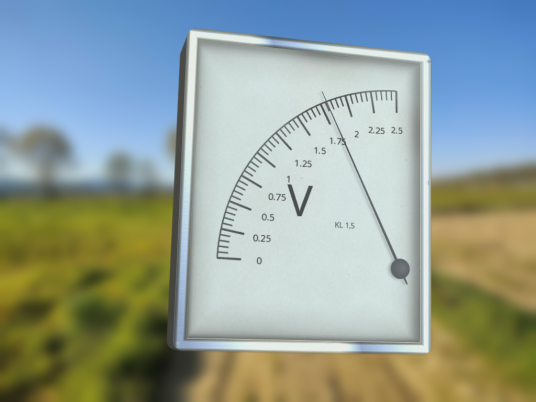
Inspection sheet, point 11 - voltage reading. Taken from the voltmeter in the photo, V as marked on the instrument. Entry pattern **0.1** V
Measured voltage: **1.8** V
